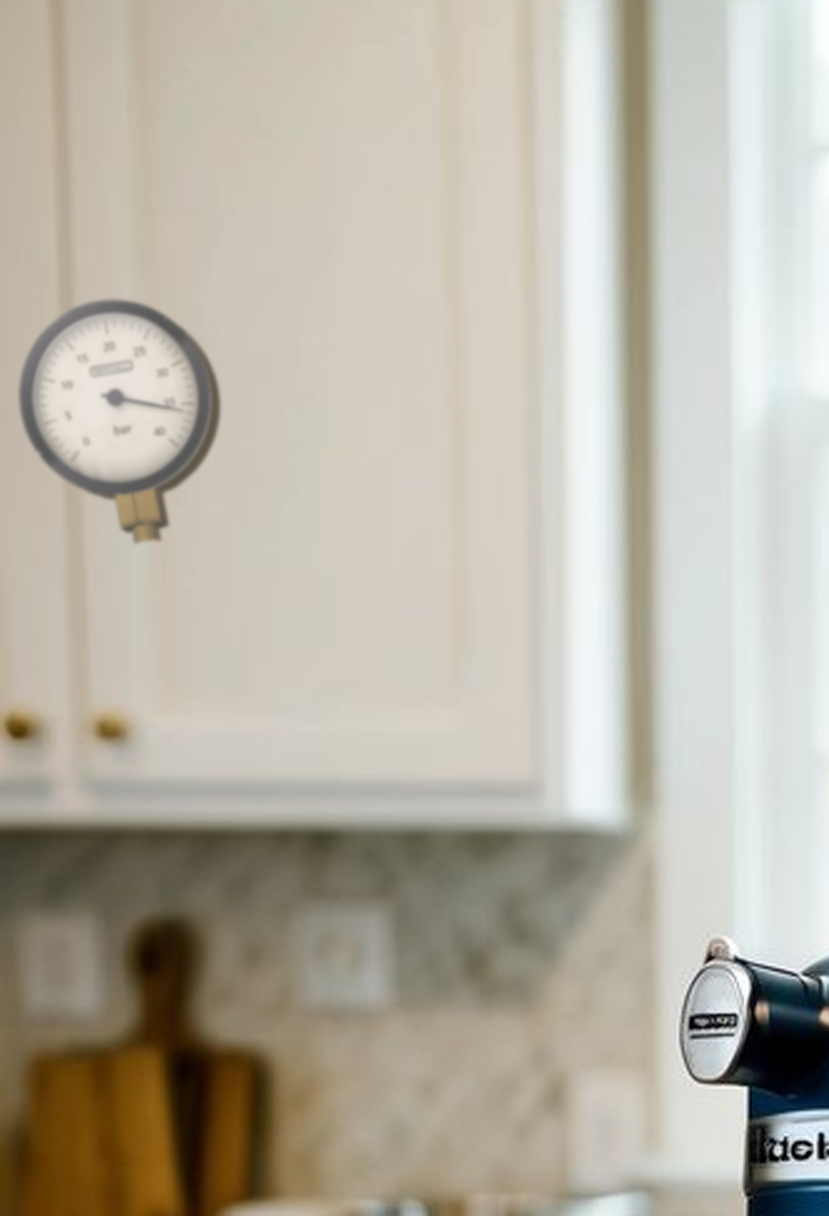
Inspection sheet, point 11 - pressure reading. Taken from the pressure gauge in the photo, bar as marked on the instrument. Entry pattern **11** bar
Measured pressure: **36** bar
